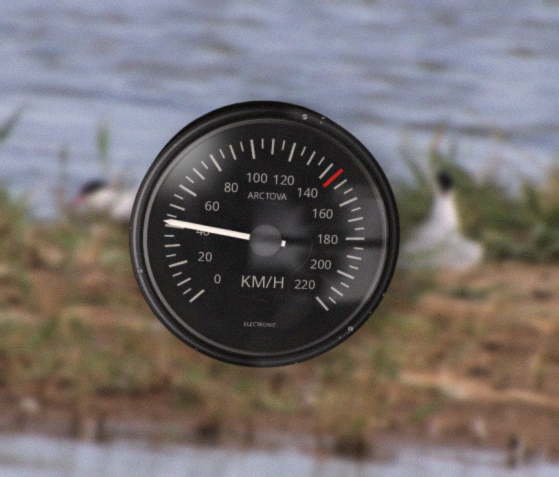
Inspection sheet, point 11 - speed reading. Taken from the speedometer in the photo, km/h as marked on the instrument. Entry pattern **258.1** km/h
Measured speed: **42.5** km/h
